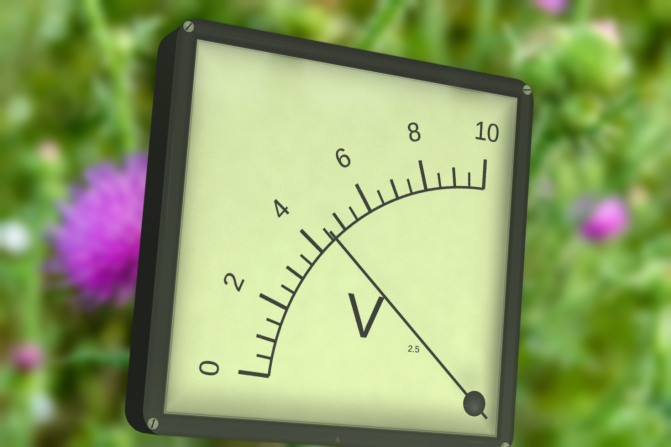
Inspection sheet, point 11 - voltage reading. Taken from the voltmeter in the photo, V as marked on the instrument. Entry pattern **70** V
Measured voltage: **4.5** V
